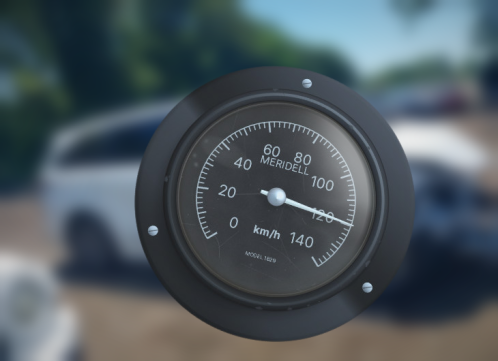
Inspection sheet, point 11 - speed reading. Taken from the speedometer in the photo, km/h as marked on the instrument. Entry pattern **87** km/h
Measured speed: **120** km/h
